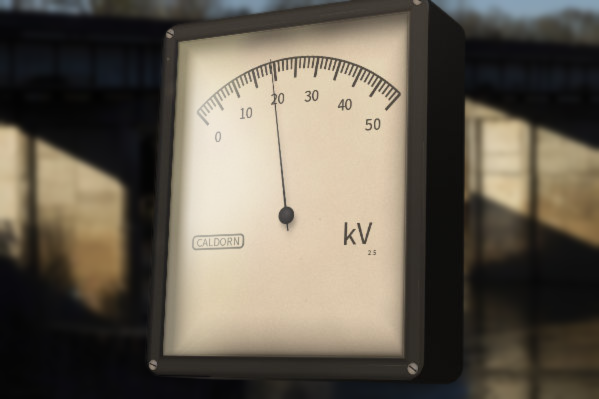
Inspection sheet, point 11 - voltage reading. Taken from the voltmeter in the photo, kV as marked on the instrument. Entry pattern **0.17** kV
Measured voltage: **20** kV
